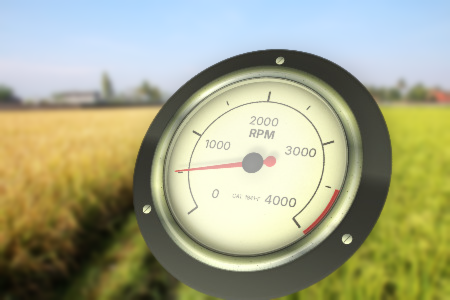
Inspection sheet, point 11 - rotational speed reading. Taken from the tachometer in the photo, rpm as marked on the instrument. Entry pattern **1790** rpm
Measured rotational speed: **500** rpm
